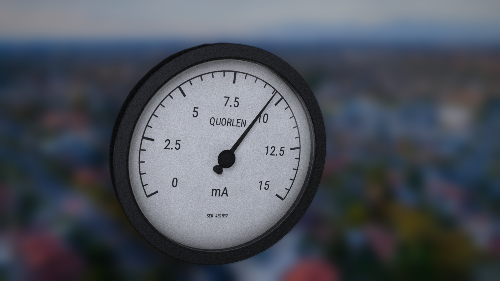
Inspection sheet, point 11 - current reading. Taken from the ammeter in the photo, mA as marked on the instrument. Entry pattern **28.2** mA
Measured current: **9.5** mA
